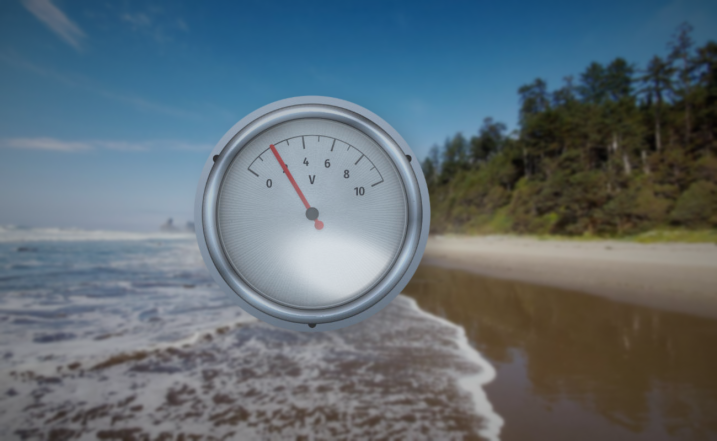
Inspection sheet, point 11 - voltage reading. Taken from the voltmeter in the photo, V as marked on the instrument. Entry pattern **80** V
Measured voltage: **2** V
